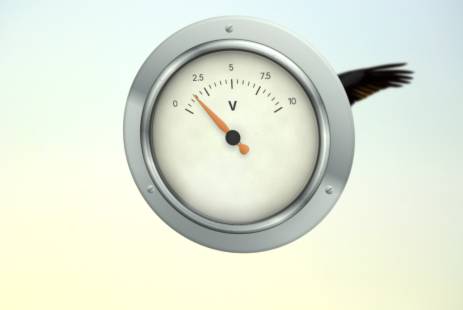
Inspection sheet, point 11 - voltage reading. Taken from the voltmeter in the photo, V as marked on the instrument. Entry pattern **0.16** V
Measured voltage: **1.5** V
